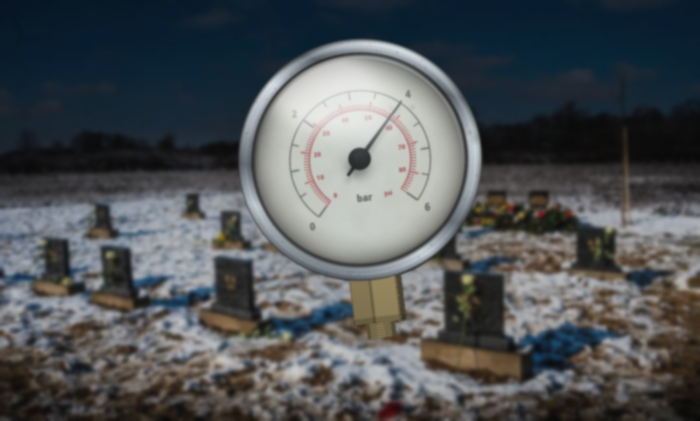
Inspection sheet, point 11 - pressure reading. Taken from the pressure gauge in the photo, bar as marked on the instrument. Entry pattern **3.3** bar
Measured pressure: **4** bar
